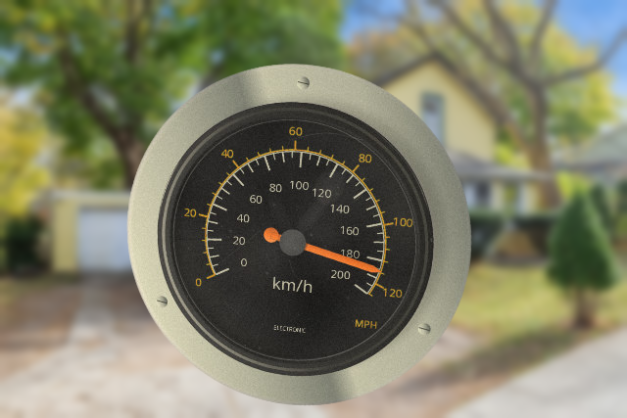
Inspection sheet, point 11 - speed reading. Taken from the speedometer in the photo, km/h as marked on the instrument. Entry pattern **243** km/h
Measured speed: **185** km/h
